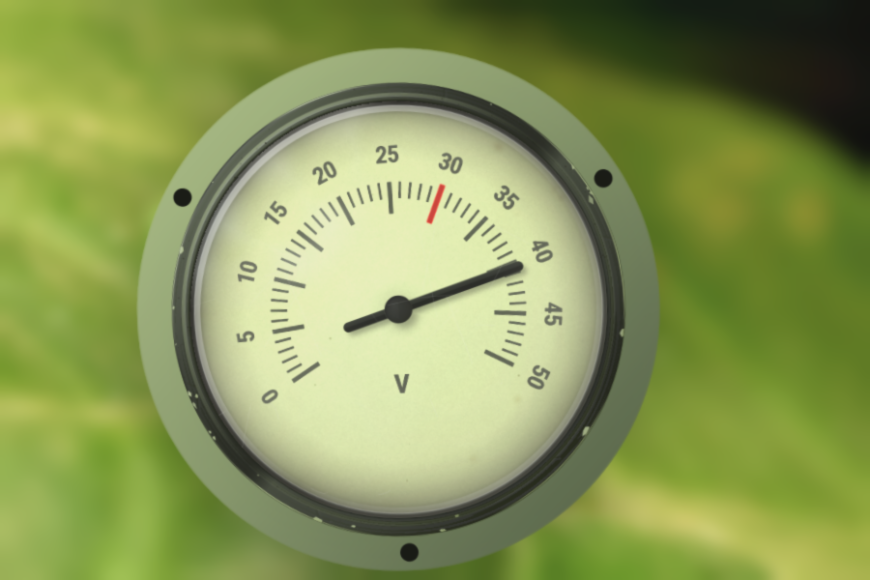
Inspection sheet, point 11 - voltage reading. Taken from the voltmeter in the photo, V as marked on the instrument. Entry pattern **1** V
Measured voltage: **40.5** V
